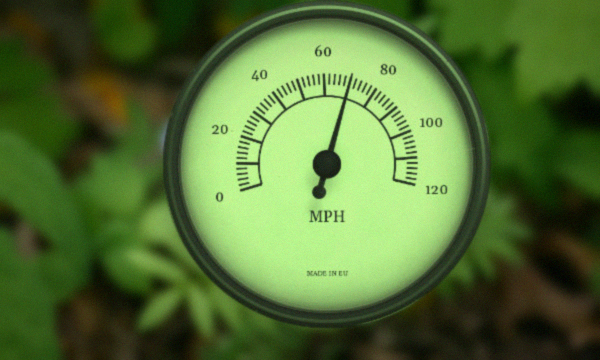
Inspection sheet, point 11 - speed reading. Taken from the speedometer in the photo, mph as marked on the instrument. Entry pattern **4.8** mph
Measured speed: **70** mph
